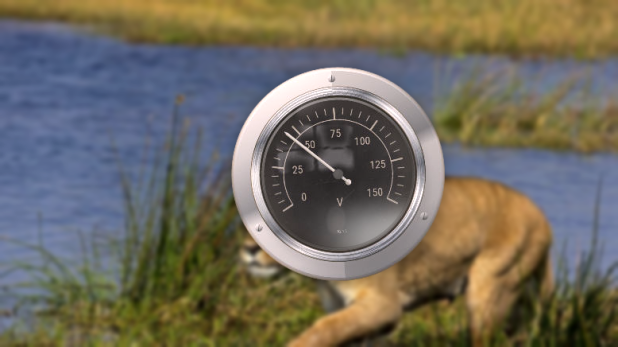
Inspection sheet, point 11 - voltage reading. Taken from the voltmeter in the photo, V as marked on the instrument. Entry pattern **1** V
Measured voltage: **45** V
